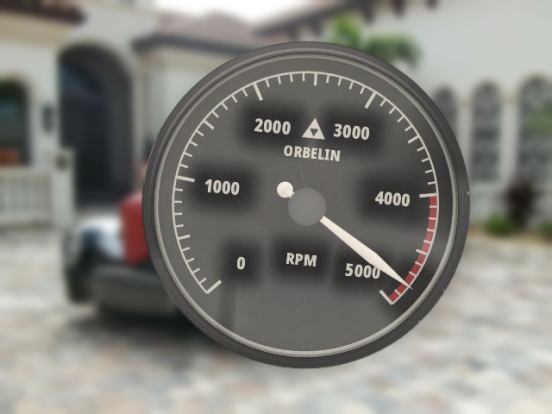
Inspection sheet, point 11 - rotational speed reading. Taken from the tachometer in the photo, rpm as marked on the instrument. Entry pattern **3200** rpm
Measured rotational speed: **4800** rpm
